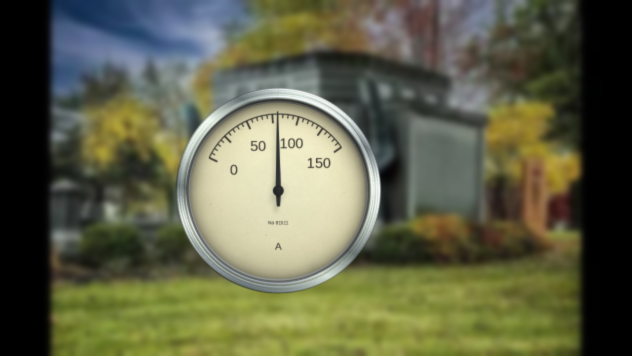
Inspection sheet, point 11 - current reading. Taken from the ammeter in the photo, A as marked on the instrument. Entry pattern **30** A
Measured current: **80** A
